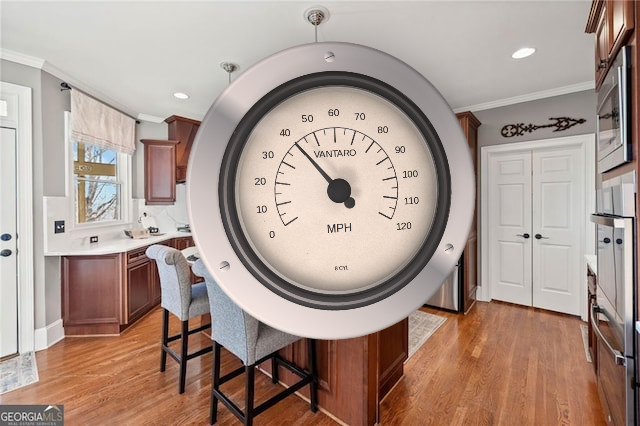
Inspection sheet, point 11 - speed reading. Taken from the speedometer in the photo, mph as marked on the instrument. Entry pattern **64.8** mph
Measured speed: **40** mph
